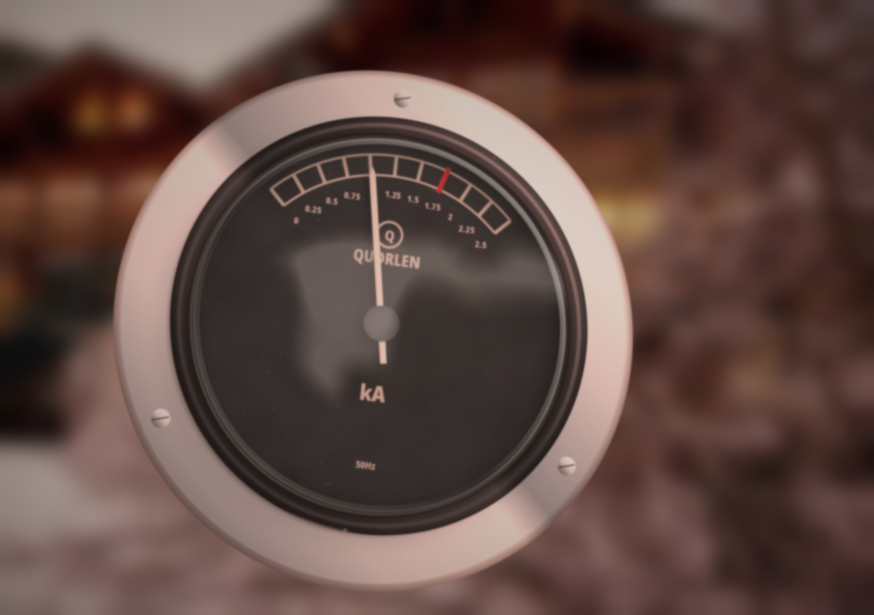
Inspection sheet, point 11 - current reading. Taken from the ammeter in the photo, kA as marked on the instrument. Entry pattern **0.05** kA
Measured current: **1** kA
